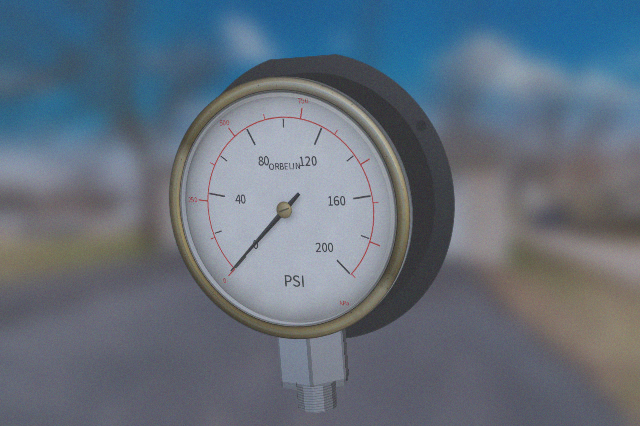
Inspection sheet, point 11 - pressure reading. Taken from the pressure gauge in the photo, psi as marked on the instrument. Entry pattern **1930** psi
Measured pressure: **0** psi
